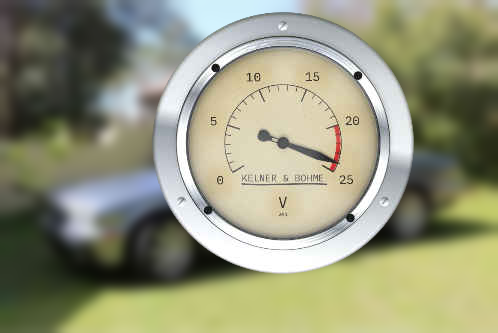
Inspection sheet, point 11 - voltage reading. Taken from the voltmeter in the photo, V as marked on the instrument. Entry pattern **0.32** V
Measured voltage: **24** V
